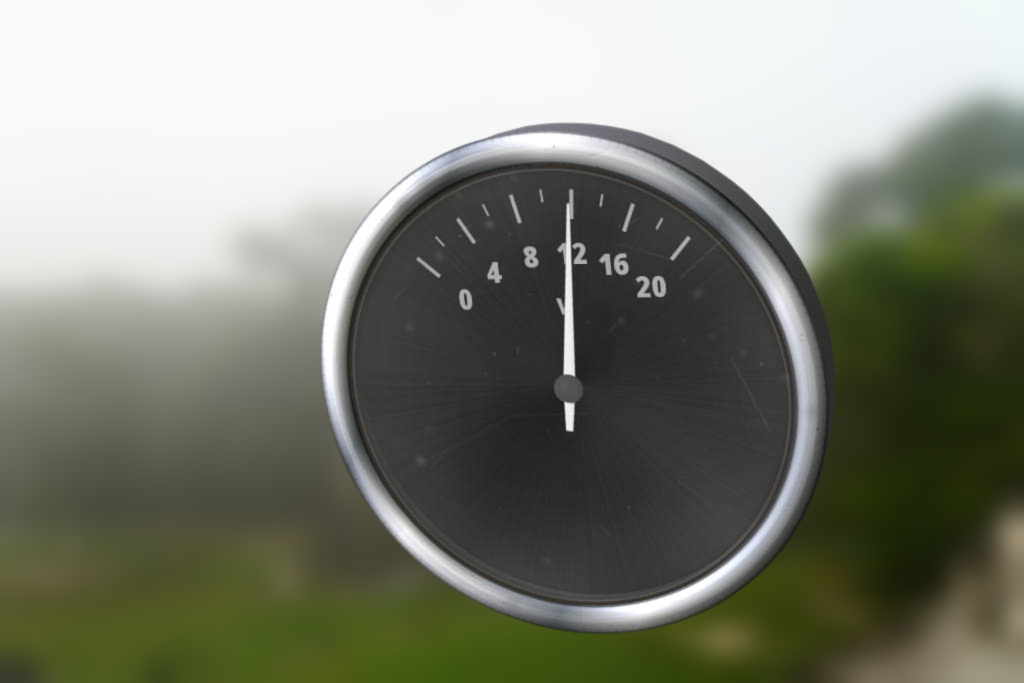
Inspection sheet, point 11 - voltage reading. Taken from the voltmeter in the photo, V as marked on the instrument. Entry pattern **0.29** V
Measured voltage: **12** V
